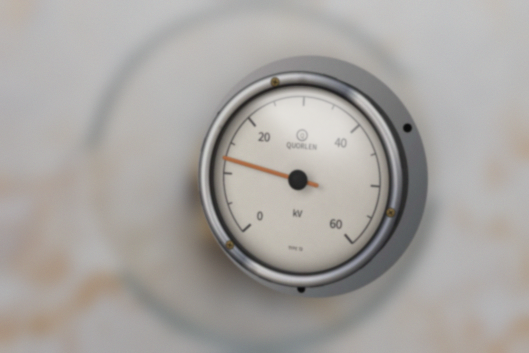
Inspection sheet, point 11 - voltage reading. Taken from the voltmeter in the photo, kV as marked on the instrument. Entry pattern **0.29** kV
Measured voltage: **12.5** kV
